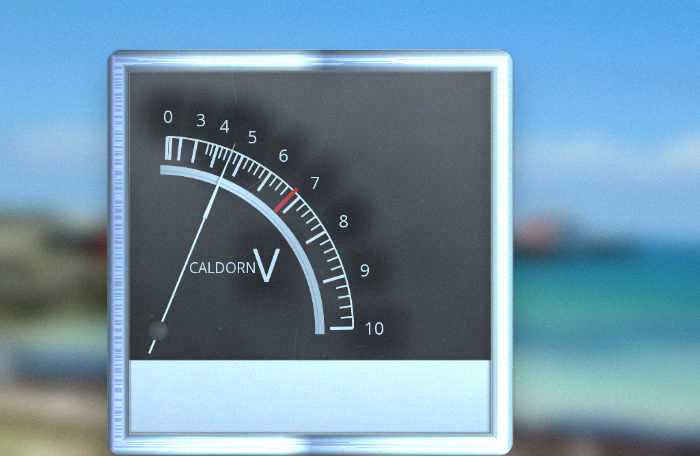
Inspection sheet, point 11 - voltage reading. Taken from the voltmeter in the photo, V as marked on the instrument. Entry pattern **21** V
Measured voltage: **4.6** V
